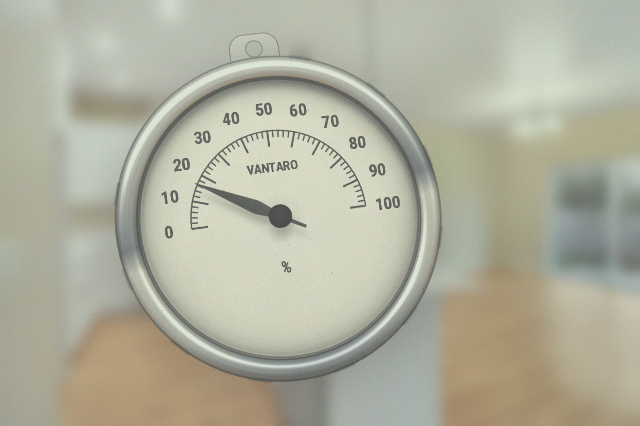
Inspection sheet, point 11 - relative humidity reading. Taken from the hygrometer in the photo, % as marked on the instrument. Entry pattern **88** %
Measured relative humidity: **16** %
